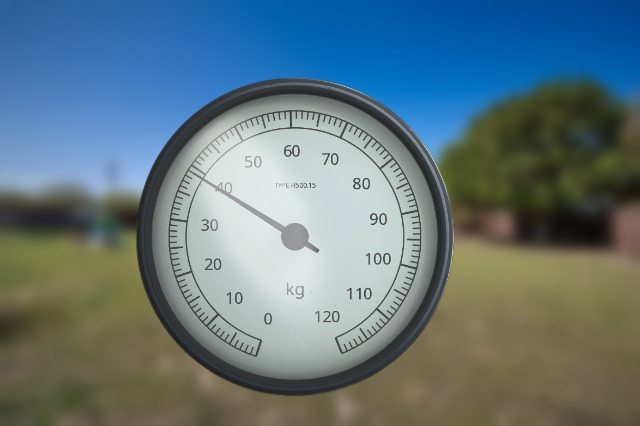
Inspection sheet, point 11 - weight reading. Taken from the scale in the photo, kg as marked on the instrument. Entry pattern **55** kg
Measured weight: **39** kg
